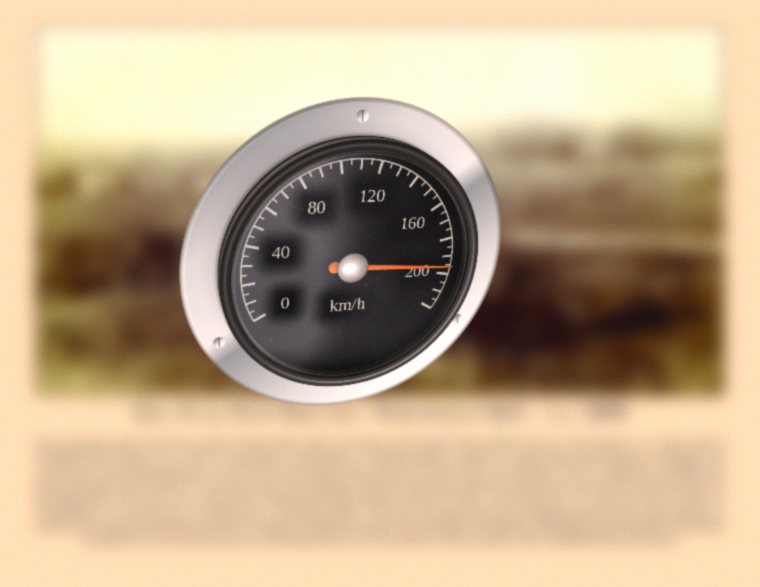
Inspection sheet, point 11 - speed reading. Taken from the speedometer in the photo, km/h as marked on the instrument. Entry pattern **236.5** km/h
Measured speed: **195** km/h
